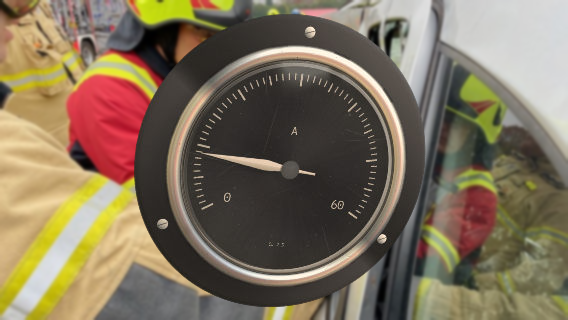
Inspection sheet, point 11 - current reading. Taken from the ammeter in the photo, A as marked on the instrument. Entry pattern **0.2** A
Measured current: **9** A
